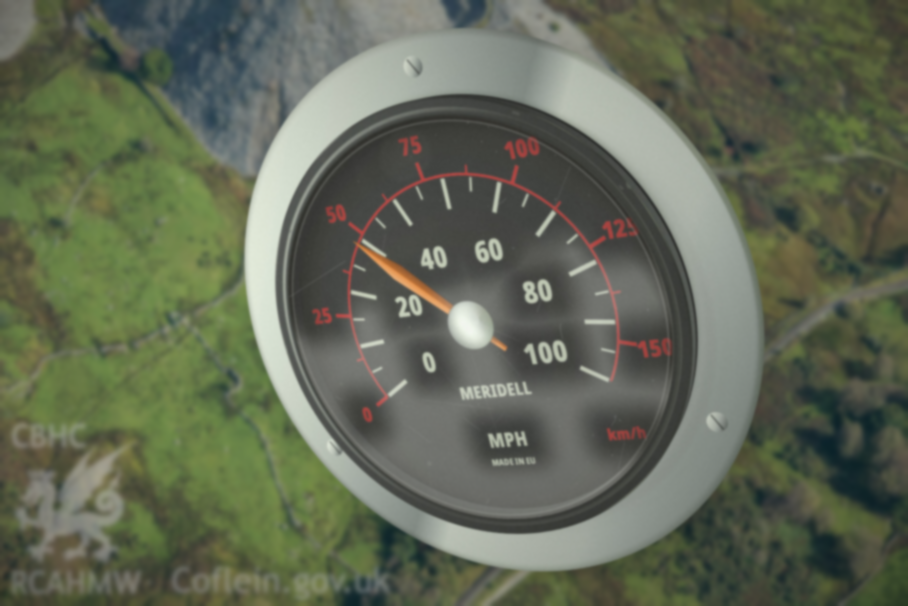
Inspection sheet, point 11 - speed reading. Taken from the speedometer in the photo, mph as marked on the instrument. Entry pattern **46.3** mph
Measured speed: **30** mph
